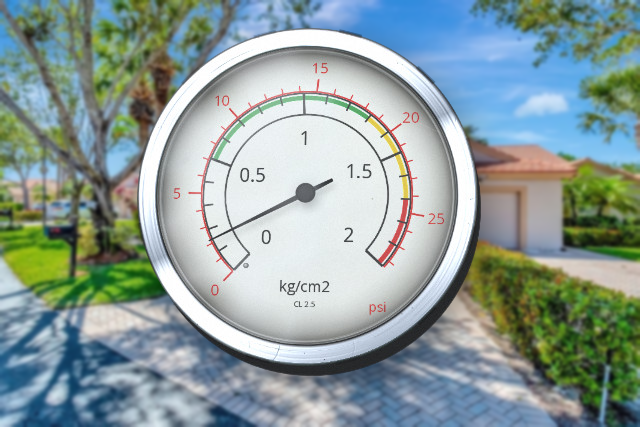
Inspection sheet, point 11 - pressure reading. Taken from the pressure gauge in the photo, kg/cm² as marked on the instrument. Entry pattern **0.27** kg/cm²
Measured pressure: **0.15** kg/cm²
